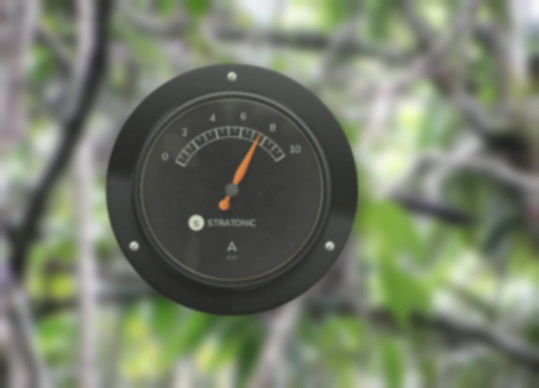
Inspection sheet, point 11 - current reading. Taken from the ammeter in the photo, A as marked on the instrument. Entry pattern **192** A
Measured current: **7.5** A
